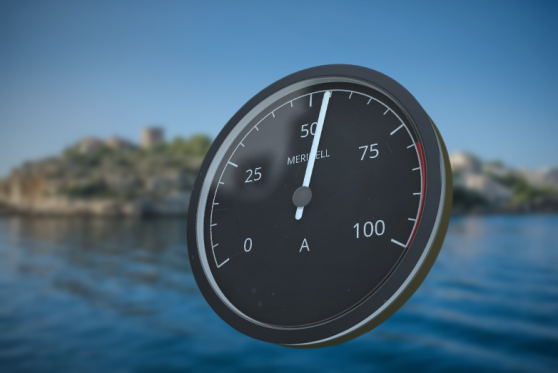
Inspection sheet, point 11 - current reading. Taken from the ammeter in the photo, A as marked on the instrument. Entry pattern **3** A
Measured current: **55** A
